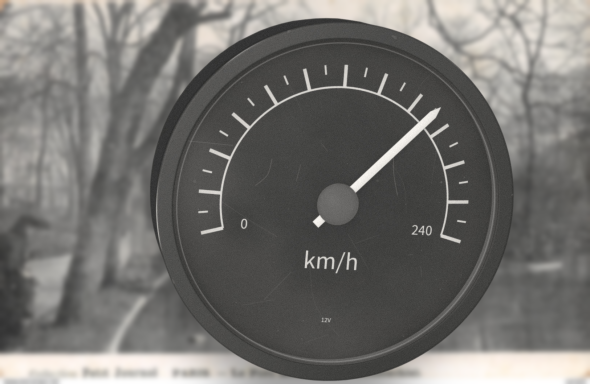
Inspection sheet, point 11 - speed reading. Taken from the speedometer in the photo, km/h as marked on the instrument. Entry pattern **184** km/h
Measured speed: **170** km/h
